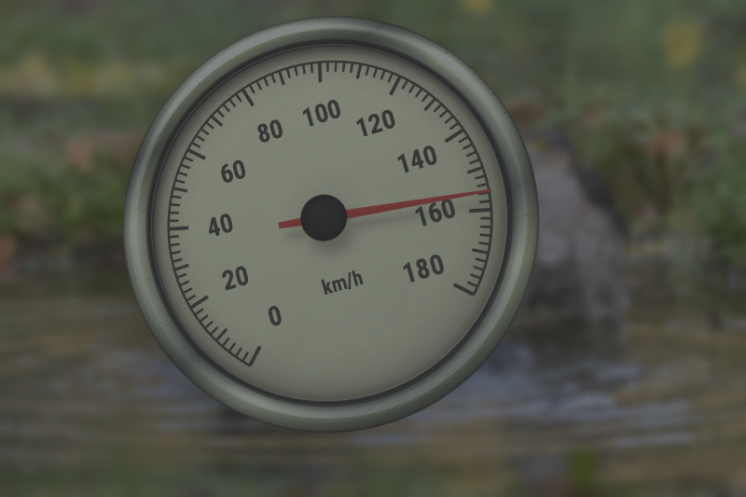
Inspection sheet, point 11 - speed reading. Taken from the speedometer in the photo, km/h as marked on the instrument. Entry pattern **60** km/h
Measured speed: **156** km/h
